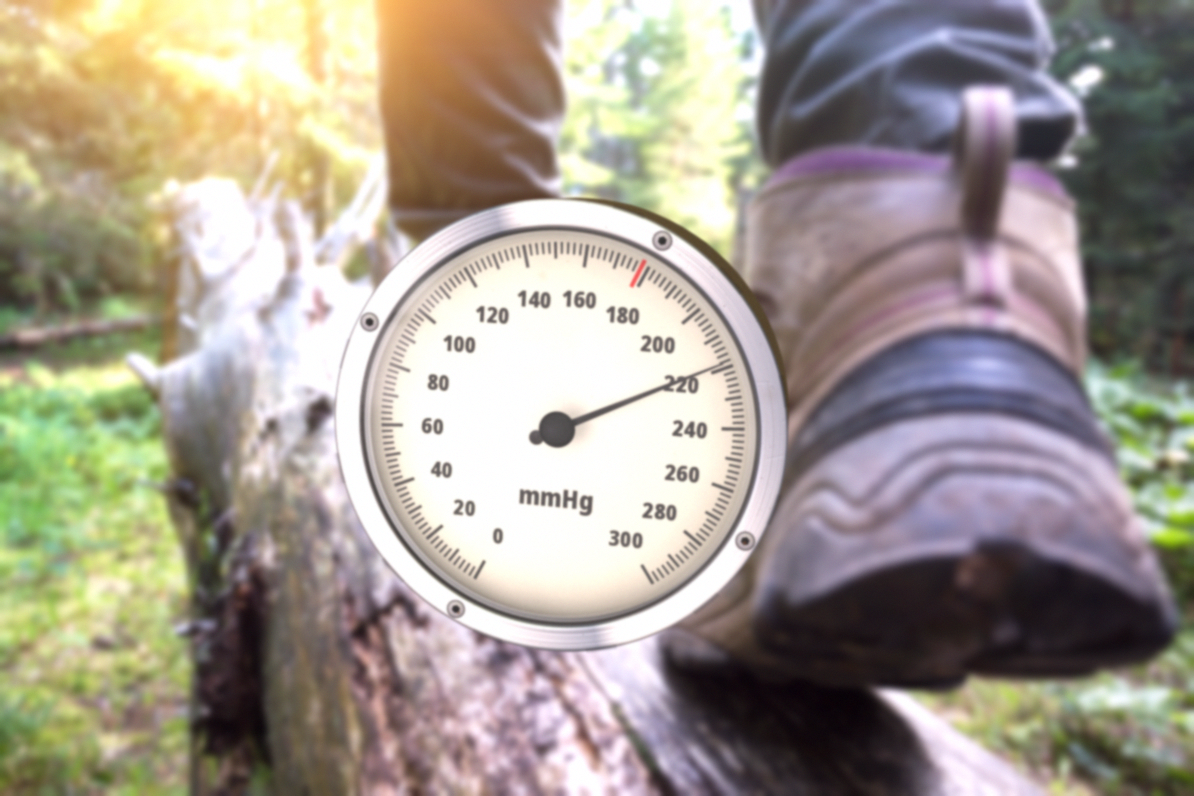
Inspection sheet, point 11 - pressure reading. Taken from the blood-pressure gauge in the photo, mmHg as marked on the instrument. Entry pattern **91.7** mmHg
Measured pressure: **218** mmHg
